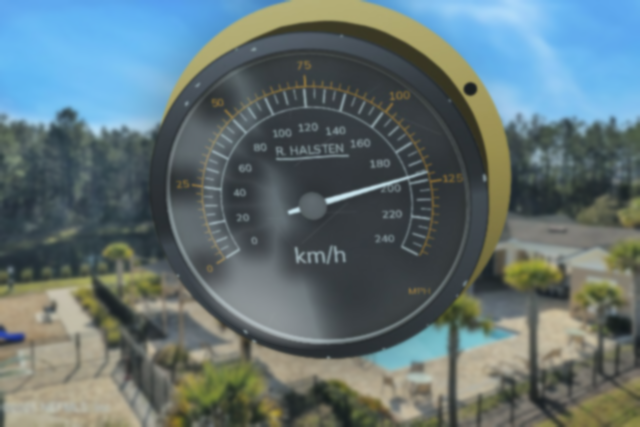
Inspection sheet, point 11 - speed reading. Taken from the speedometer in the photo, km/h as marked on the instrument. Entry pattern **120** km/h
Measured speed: **195** km/h
